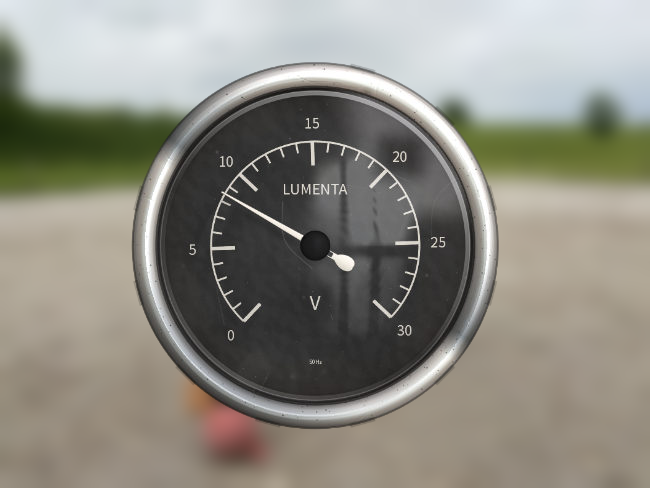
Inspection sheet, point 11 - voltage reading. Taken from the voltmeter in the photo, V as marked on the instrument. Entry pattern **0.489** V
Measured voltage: **8.5** V
